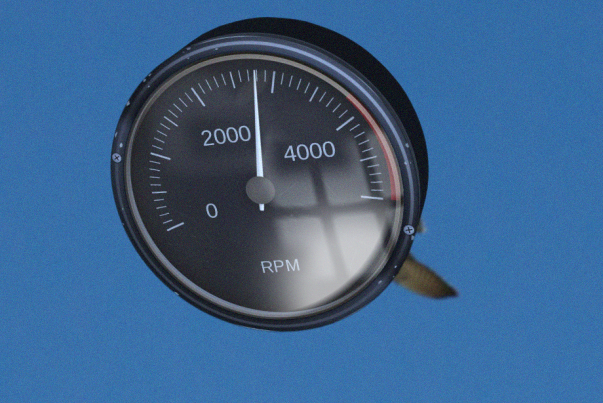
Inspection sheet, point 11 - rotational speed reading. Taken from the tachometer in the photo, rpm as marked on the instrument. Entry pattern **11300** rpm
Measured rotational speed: **2800** rpm
